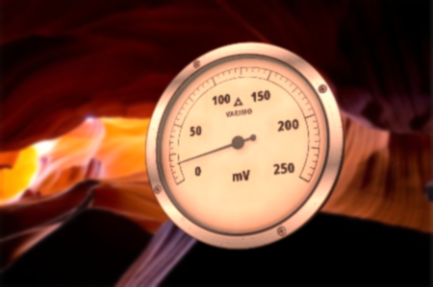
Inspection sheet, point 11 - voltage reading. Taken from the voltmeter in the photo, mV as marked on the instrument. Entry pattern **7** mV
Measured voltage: **15** mV
